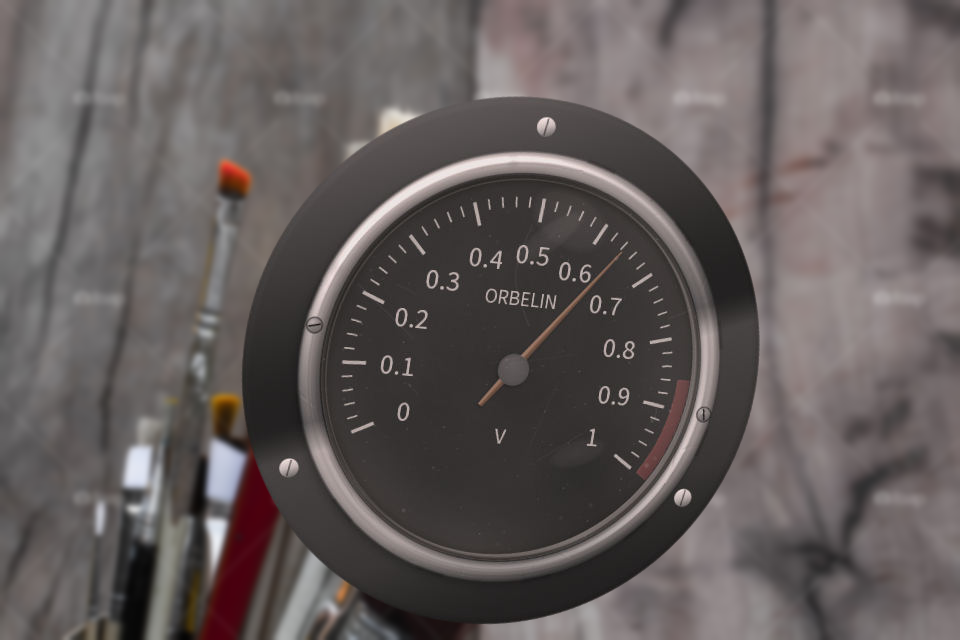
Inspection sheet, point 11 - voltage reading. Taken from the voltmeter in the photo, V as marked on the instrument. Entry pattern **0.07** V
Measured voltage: **0.64** V
